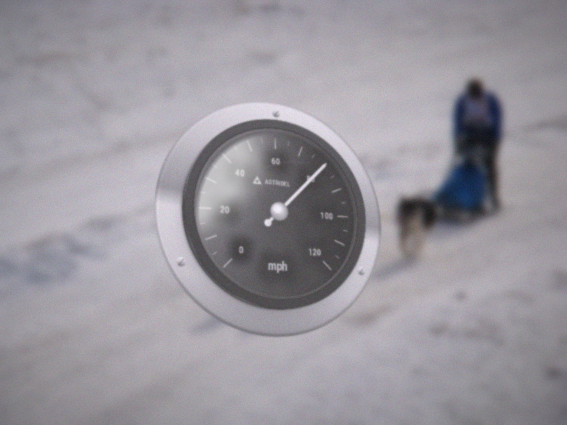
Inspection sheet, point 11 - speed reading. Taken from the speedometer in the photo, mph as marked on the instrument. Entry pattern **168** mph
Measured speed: **80** mph
